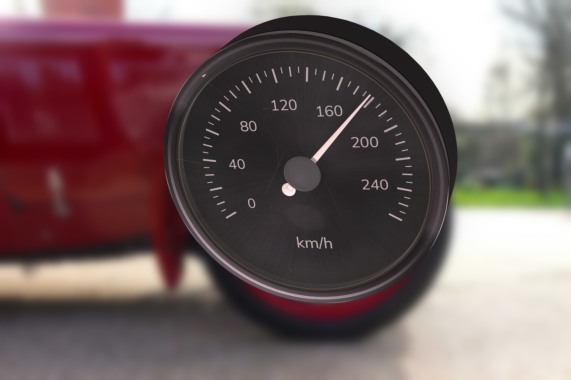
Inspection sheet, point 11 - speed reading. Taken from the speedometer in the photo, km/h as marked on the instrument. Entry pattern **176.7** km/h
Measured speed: **177.5** km/h
